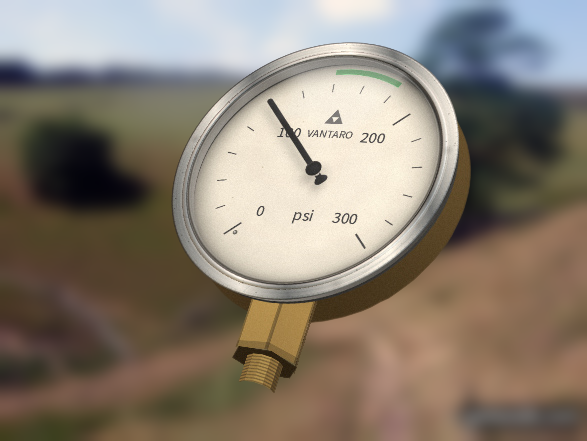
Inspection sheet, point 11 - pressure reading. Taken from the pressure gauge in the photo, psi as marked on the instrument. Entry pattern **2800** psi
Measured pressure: **100** psi
